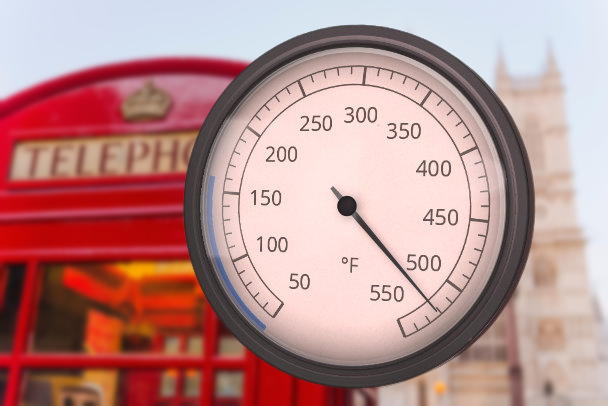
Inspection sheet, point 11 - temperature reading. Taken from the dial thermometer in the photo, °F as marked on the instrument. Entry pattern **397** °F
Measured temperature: **520** °F
